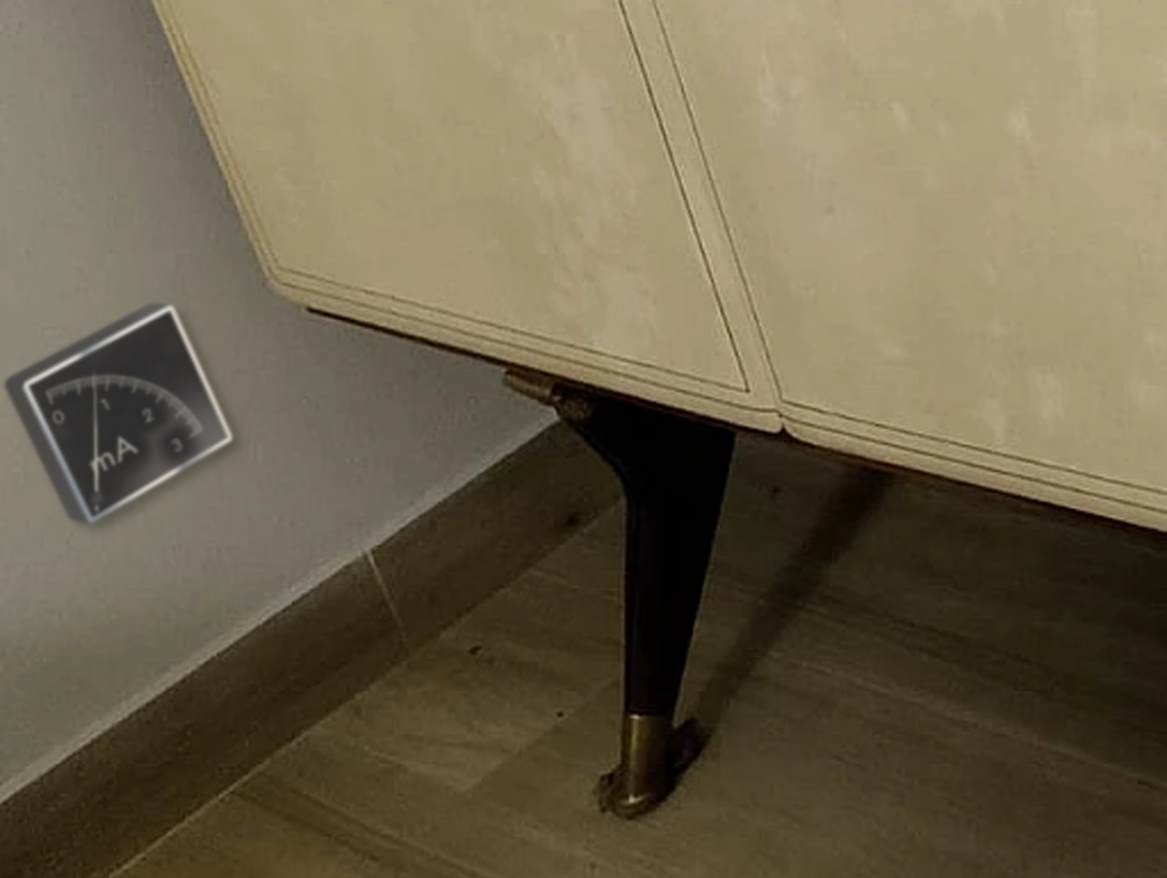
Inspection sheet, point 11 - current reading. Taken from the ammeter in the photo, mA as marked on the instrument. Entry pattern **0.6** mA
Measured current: **0.75** mA
